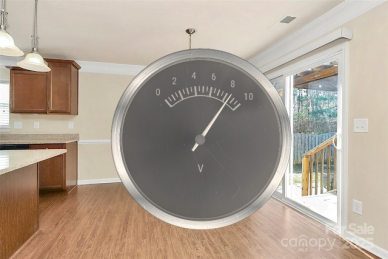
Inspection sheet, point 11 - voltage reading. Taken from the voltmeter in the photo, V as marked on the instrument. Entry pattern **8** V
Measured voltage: **8.5** V
